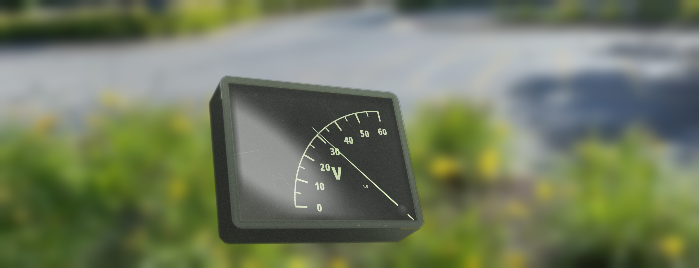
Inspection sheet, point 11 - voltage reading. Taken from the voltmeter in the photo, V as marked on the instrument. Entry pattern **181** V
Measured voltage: **30** V
